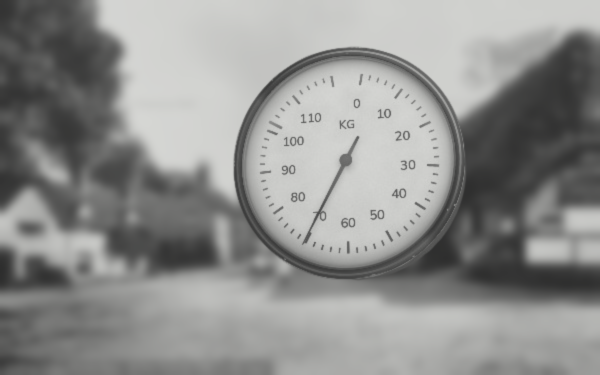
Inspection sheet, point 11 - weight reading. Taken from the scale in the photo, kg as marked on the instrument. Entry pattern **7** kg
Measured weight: **70** kg
